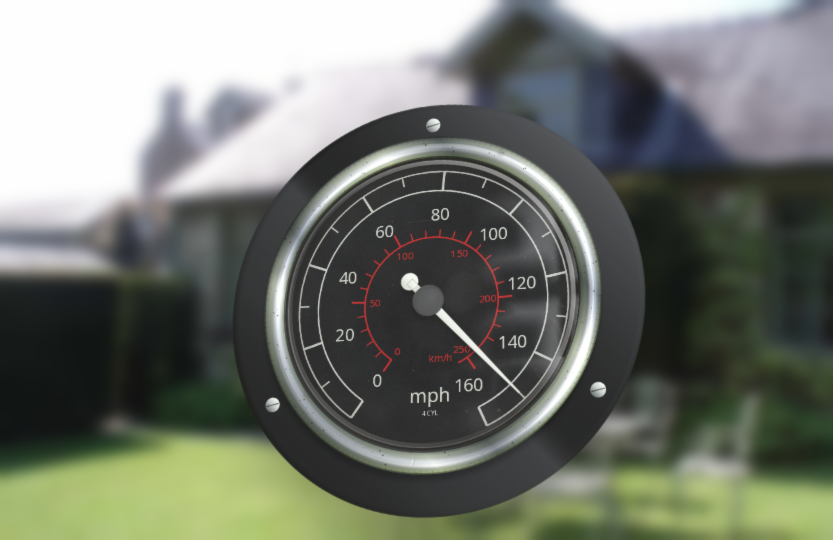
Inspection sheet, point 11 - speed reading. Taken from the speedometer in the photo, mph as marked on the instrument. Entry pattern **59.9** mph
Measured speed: **150** mph
